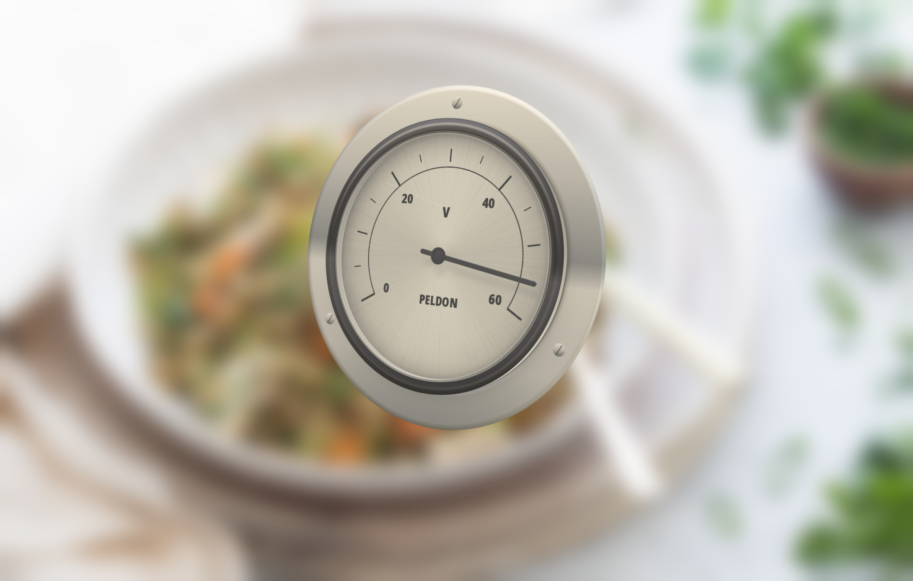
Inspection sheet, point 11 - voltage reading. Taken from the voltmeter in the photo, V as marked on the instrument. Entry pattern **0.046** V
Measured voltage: **55** V
